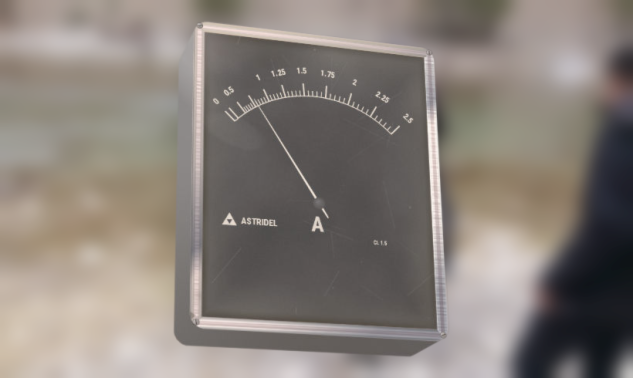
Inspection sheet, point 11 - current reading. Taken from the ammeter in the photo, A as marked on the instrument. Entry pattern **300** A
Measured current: **0.75** A
